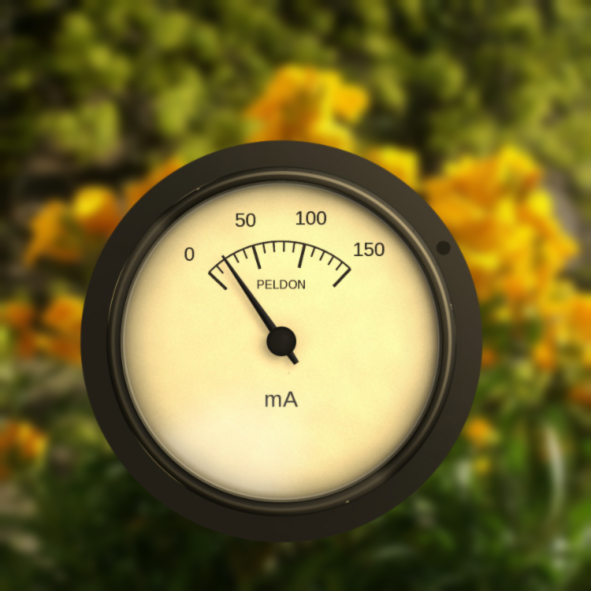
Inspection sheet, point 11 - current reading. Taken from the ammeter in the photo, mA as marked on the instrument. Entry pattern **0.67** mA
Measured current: **20** mA
